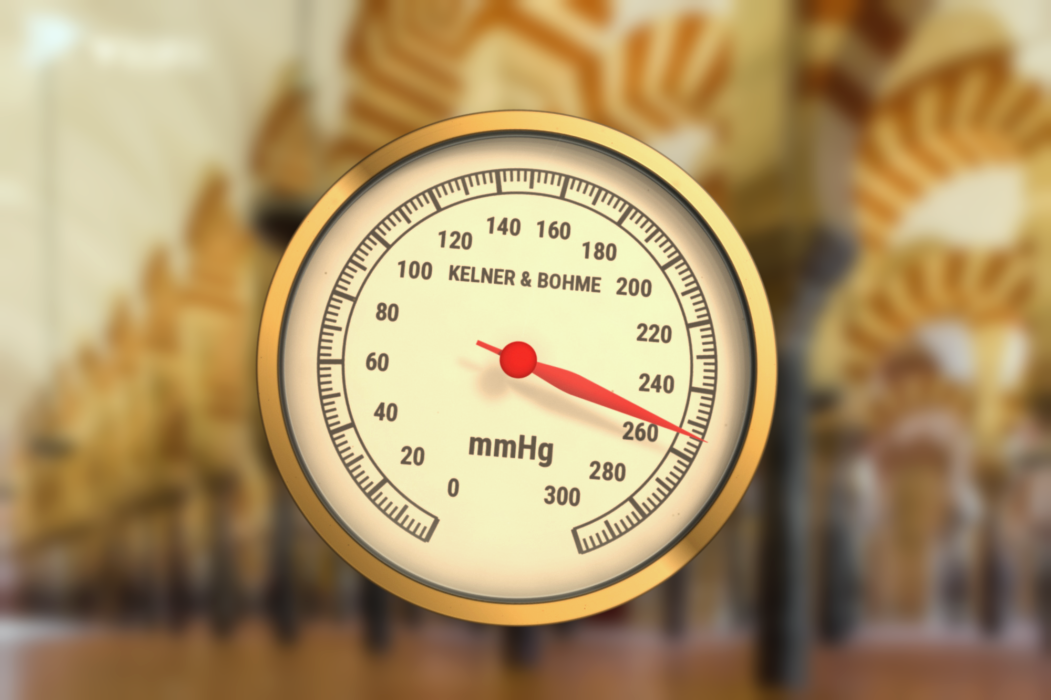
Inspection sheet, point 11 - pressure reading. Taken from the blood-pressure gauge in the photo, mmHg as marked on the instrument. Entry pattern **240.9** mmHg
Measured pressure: **254** mmHg
